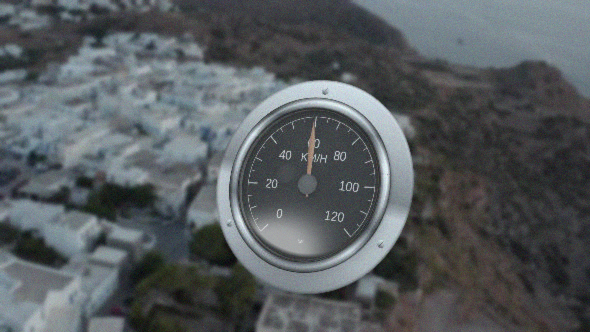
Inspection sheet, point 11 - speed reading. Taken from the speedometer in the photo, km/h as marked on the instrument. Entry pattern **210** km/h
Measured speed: **60** km/h
